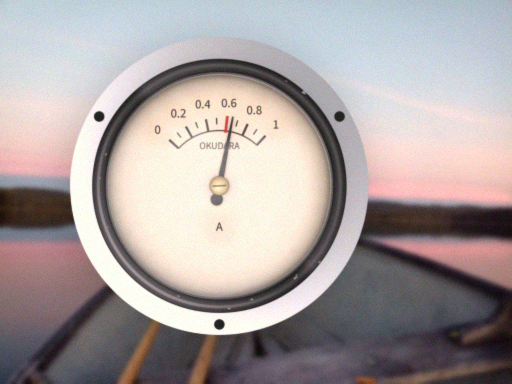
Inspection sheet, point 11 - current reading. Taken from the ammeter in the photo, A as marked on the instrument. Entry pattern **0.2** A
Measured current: **0.65** A
